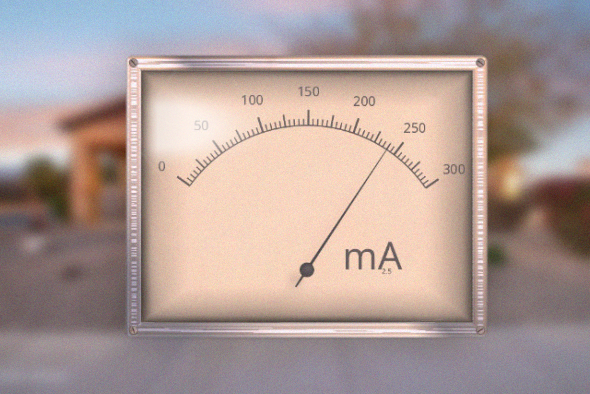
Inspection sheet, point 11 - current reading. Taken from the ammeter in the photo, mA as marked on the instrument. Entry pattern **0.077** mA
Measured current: **240** mA
